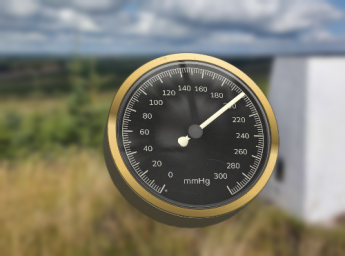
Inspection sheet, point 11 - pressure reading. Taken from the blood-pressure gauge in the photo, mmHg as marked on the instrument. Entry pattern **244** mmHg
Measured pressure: **200** mmHg
